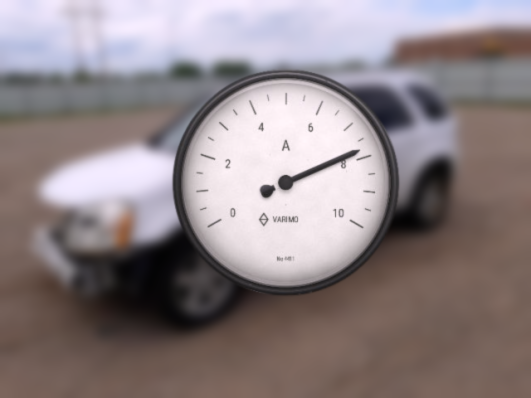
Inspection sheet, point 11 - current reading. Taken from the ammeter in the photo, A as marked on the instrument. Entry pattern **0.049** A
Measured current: **7.75** A
